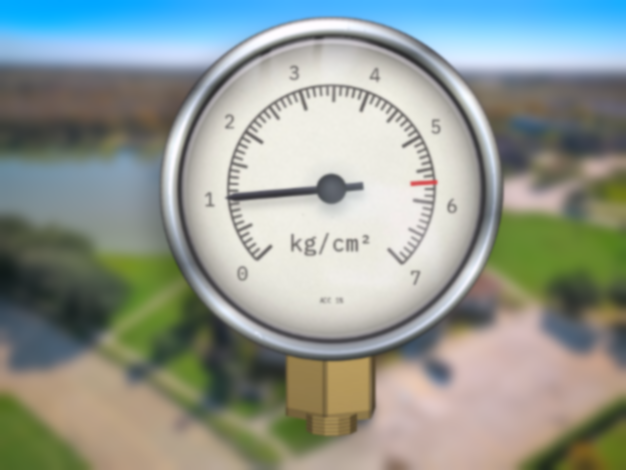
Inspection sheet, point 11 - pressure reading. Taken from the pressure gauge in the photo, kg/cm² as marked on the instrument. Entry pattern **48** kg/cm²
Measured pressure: **1** kg/cm²
